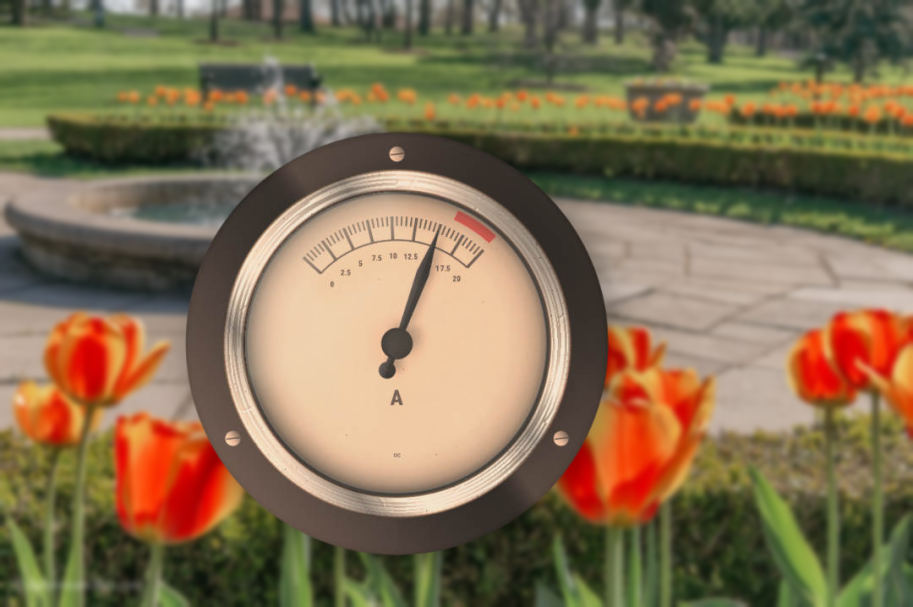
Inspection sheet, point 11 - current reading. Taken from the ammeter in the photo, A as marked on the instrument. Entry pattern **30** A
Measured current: **15** A
